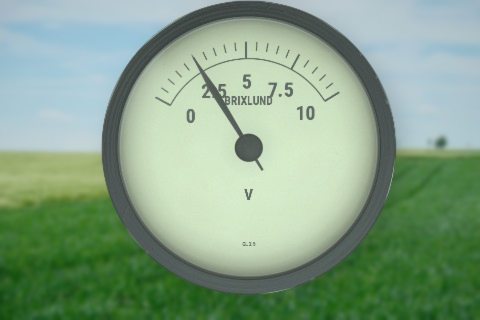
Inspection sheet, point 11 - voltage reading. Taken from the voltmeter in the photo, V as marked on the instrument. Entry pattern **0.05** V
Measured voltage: **2.5** V
